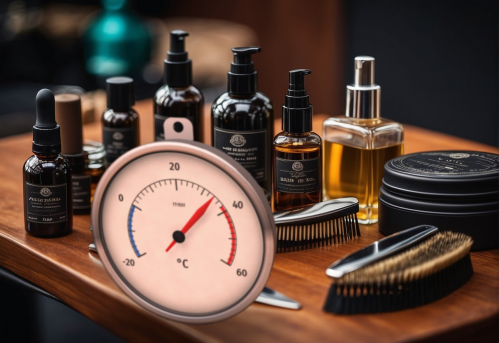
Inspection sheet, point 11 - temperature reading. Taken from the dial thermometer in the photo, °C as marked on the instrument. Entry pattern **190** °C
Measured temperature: **34** °C
